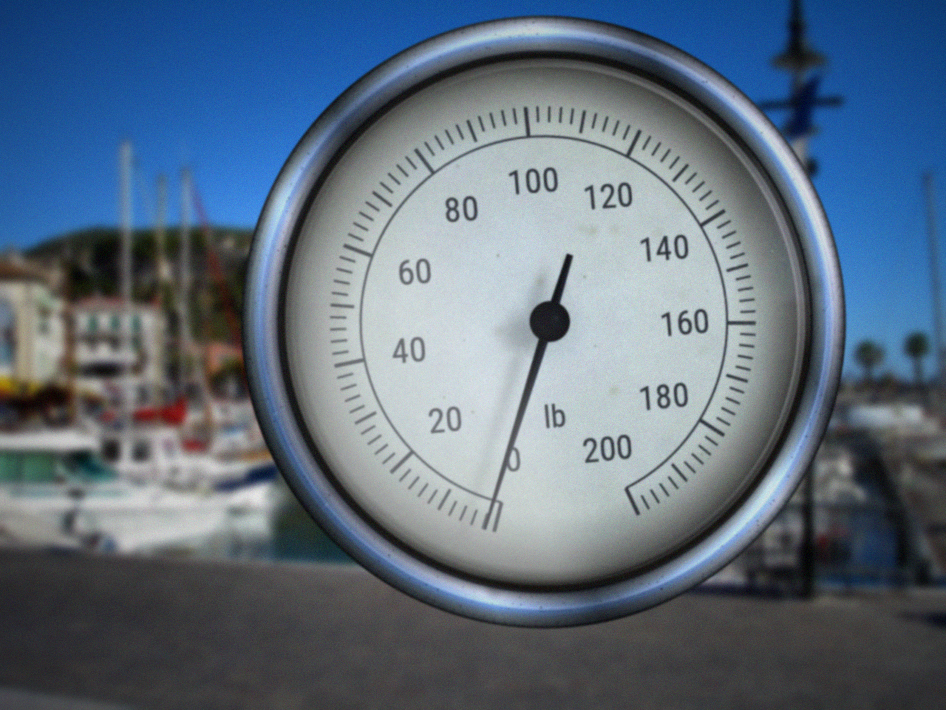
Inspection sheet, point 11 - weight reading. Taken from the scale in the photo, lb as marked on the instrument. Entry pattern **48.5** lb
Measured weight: **2** lb
